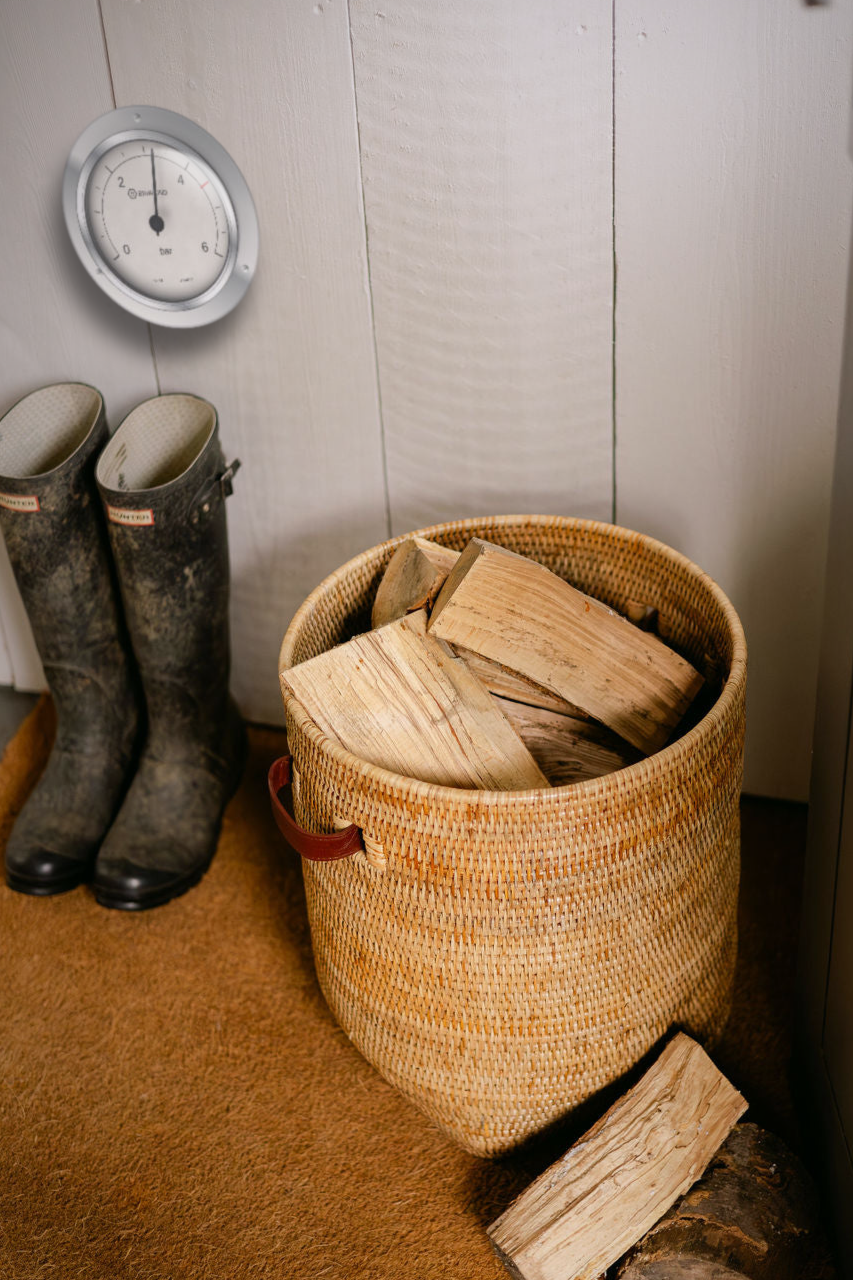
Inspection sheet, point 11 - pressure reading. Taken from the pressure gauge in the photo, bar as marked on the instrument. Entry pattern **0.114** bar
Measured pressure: **3.25** bar
